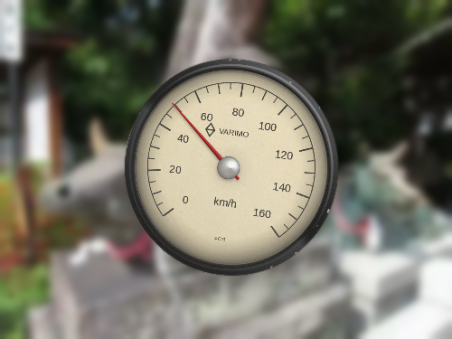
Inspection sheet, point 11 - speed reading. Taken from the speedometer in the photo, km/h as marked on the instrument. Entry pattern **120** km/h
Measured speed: **50** km/h
